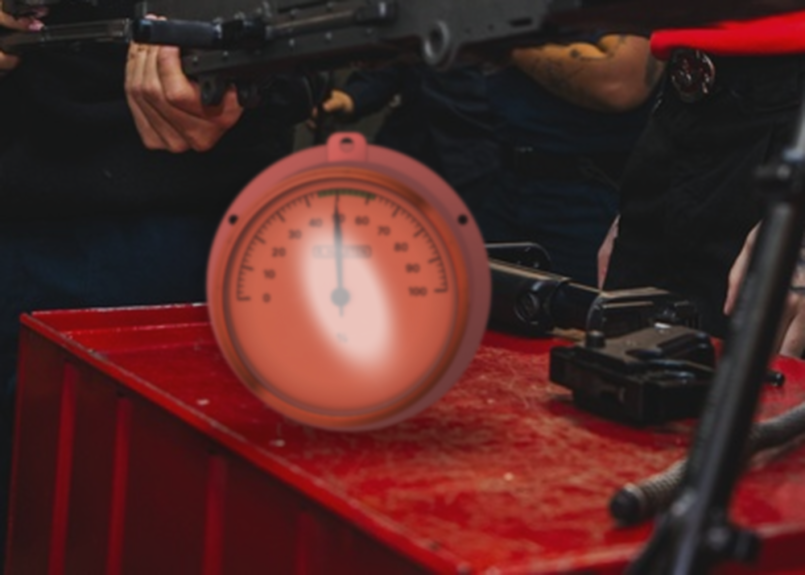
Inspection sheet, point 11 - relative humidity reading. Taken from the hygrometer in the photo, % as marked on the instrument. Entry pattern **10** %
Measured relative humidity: **50** %
